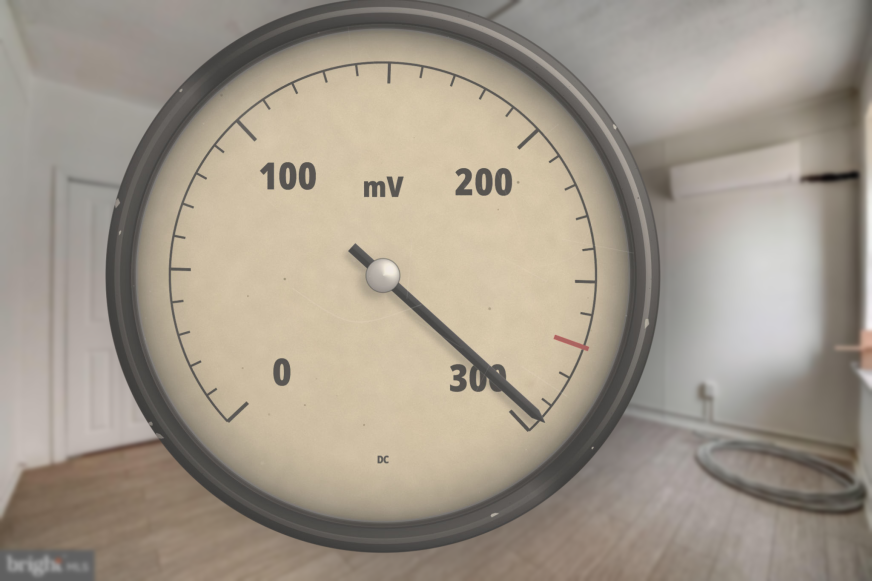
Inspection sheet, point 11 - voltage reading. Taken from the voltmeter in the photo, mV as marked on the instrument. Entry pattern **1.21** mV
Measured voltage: **295** mV
